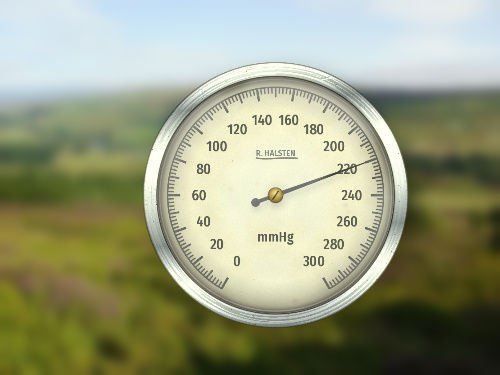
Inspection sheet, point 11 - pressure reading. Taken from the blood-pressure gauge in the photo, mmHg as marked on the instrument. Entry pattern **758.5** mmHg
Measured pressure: **220** mmHg
